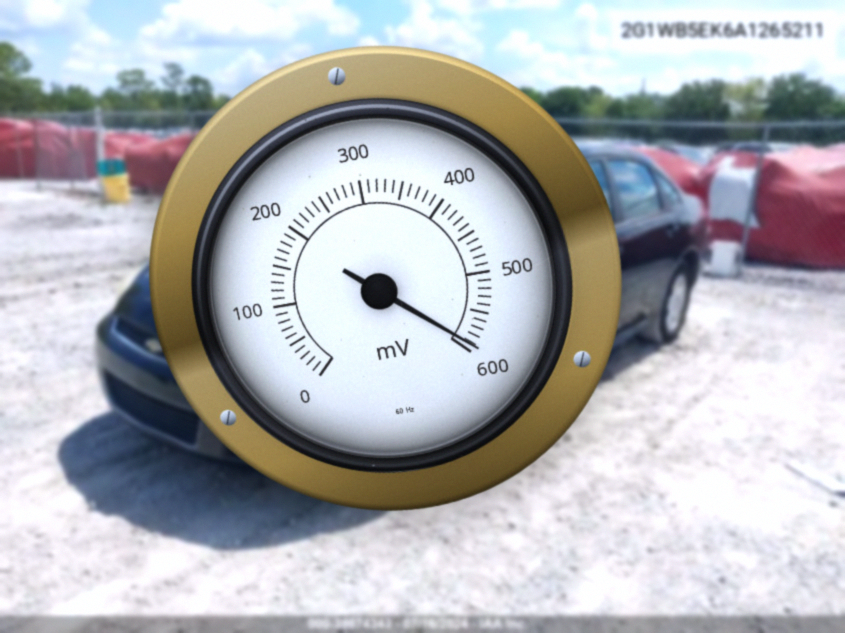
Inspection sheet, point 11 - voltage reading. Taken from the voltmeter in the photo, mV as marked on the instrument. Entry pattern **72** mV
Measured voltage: **590** mV
